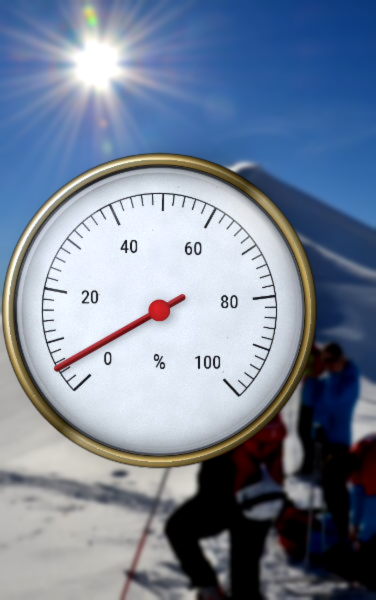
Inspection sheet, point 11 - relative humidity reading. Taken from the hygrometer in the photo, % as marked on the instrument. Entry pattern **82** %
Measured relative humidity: **5** %
